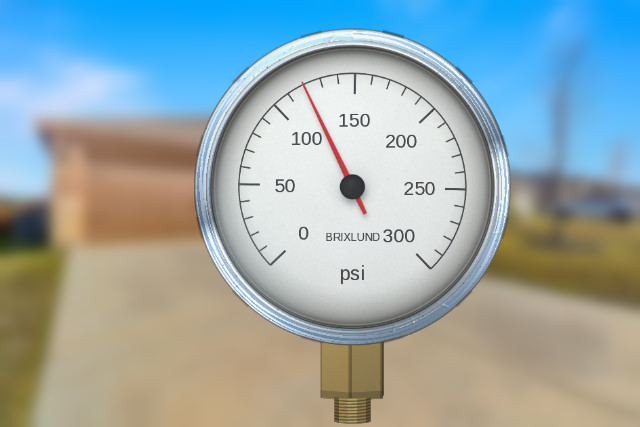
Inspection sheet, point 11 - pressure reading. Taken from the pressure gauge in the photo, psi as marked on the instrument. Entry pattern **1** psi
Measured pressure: **120** psi
